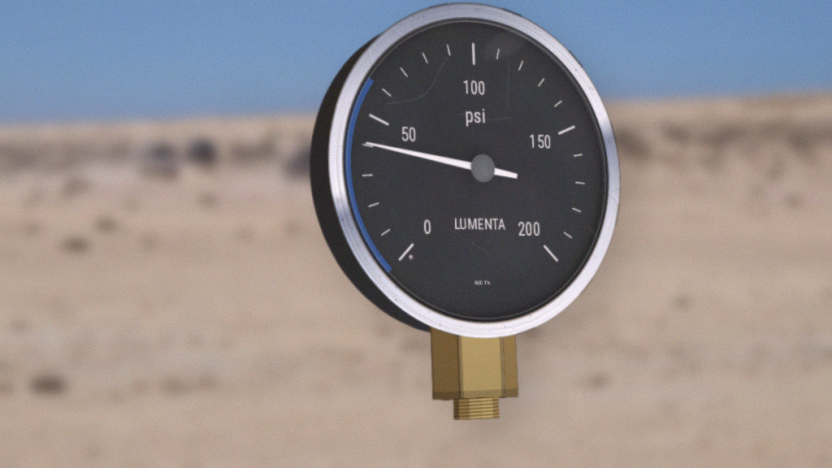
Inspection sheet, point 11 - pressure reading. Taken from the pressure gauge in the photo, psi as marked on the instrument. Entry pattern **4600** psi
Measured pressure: **40** psi
